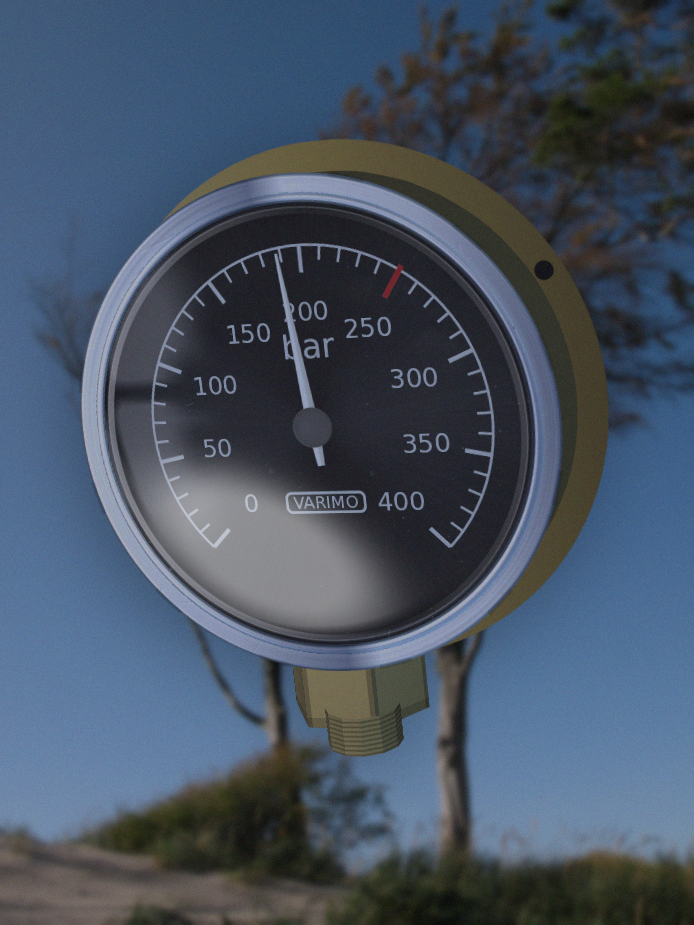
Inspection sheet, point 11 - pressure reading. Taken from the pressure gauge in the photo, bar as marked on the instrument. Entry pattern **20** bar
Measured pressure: **190** bar
